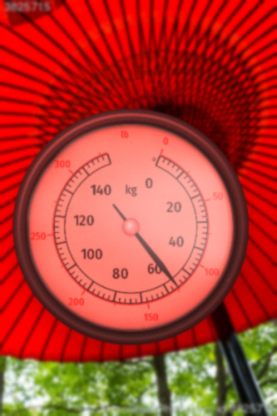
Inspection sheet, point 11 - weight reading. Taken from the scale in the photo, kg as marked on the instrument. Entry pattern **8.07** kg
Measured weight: **56** kg
